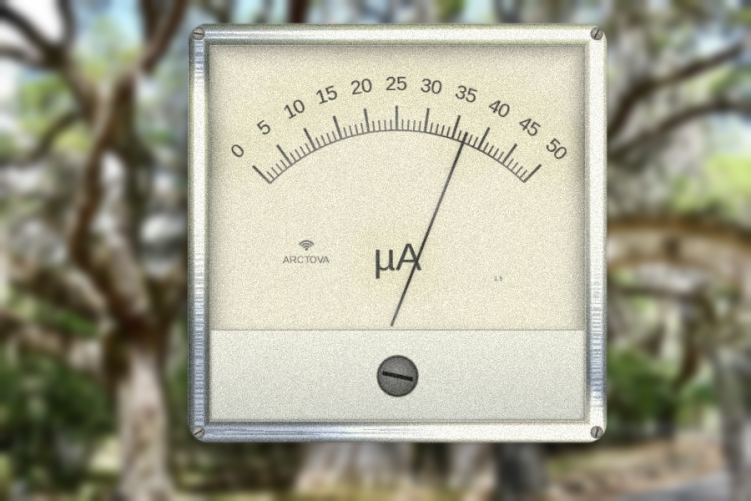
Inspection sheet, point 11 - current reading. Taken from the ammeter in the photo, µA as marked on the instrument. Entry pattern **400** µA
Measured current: **37** µA
